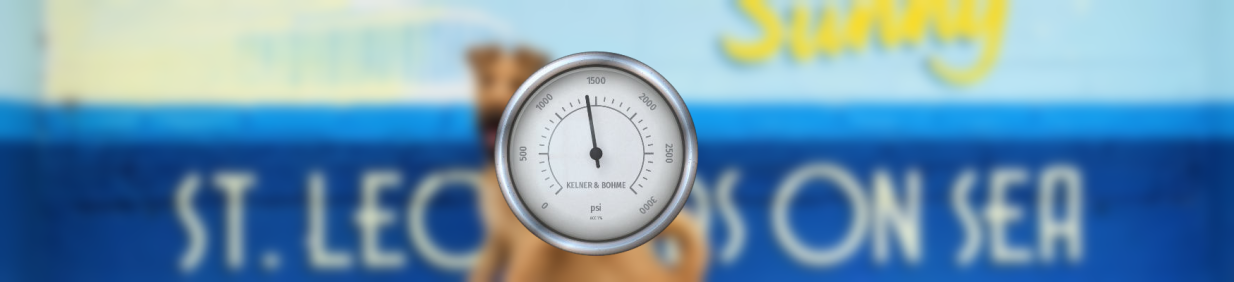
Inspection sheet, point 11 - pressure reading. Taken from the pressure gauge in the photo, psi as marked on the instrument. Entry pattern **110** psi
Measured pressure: **1400** psi
